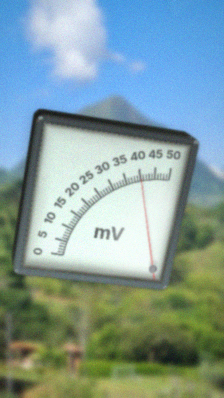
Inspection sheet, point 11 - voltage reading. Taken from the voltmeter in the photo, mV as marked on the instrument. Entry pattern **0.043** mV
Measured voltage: **40** mV
